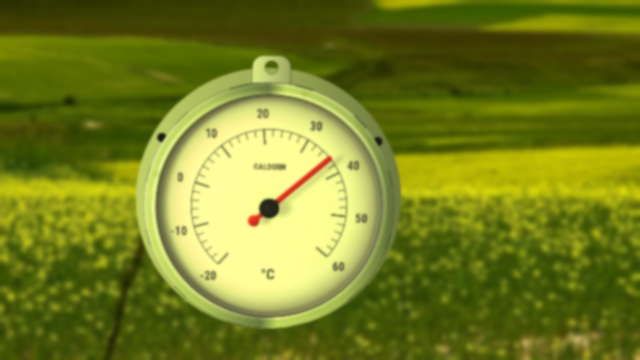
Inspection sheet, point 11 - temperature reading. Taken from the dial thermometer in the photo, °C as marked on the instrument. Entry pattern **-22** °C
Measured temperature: **36** °C
